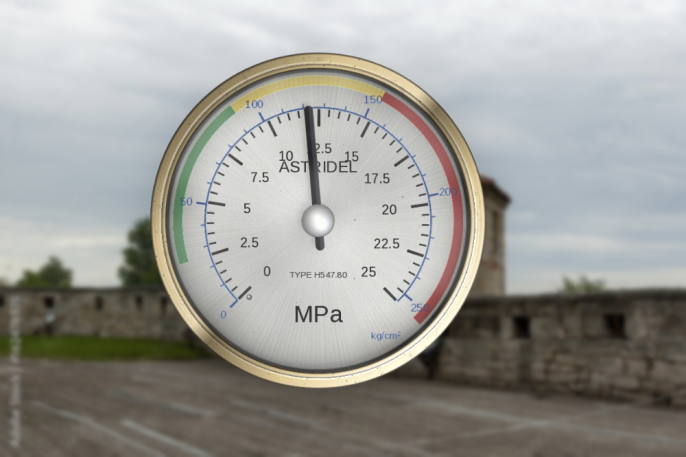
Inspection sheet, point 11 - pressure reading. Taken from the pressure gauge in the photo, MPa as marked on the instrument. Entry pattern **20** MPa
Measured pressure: **12** MPa
